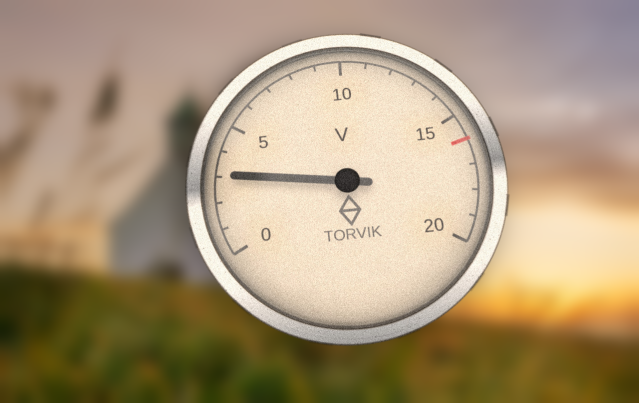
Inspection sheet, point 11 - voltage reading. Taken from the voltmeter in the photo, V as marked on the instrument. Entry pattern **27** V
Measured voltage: **3** V
